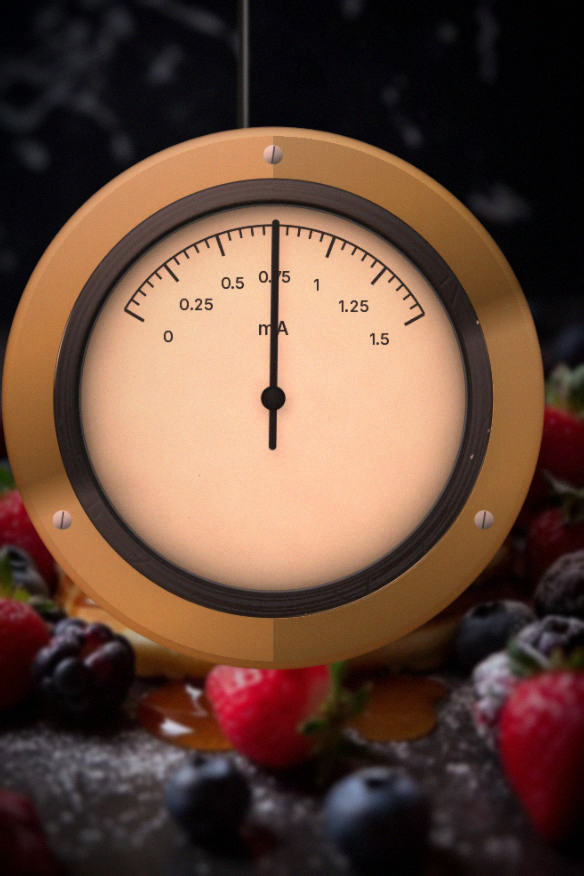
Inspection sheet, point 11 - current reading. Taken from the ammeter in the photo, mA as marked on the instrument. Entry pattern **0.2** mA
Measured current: **0.75** mA
